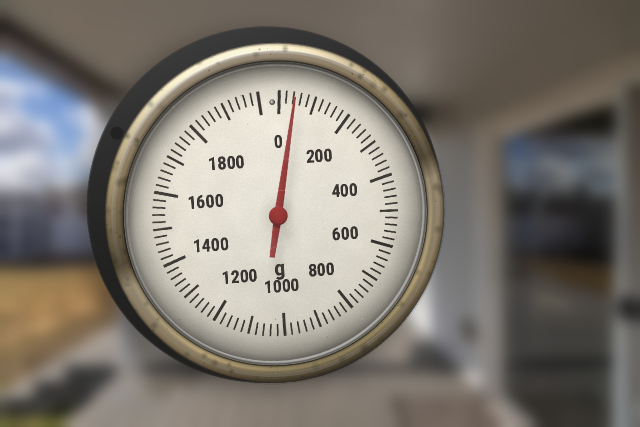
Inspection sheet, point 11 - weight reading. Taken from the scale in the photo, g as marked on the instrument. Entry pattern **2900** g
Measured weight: **40** g
